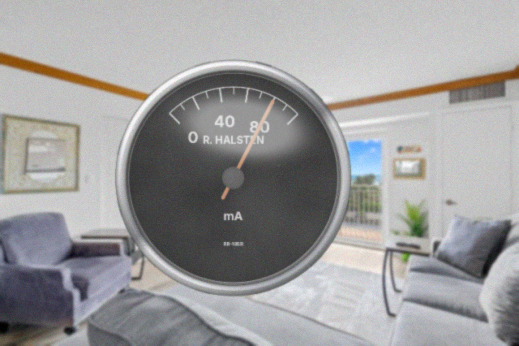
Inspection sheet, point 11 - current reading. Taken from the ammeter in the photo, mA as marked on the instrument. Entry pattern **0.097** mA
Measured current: **80** mA
